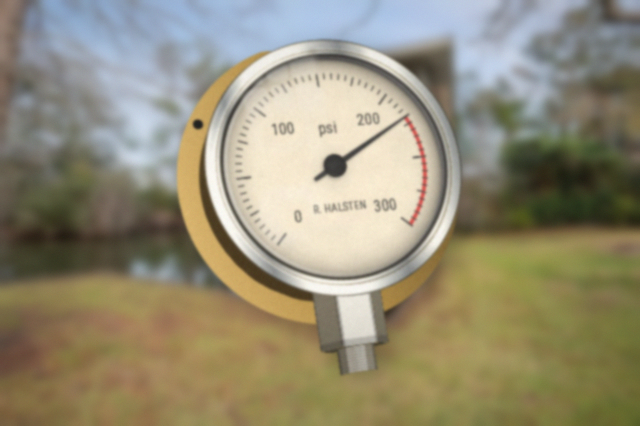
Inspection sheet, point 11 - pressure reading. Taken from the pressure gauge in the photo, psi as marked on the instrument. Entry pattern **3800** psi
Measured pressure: **220** psi
